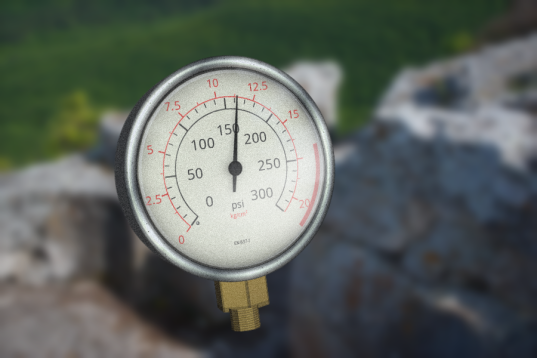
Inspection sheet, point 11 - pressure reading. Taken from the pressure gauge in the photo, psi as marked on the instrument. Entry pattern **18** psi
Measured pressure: **160** psi
